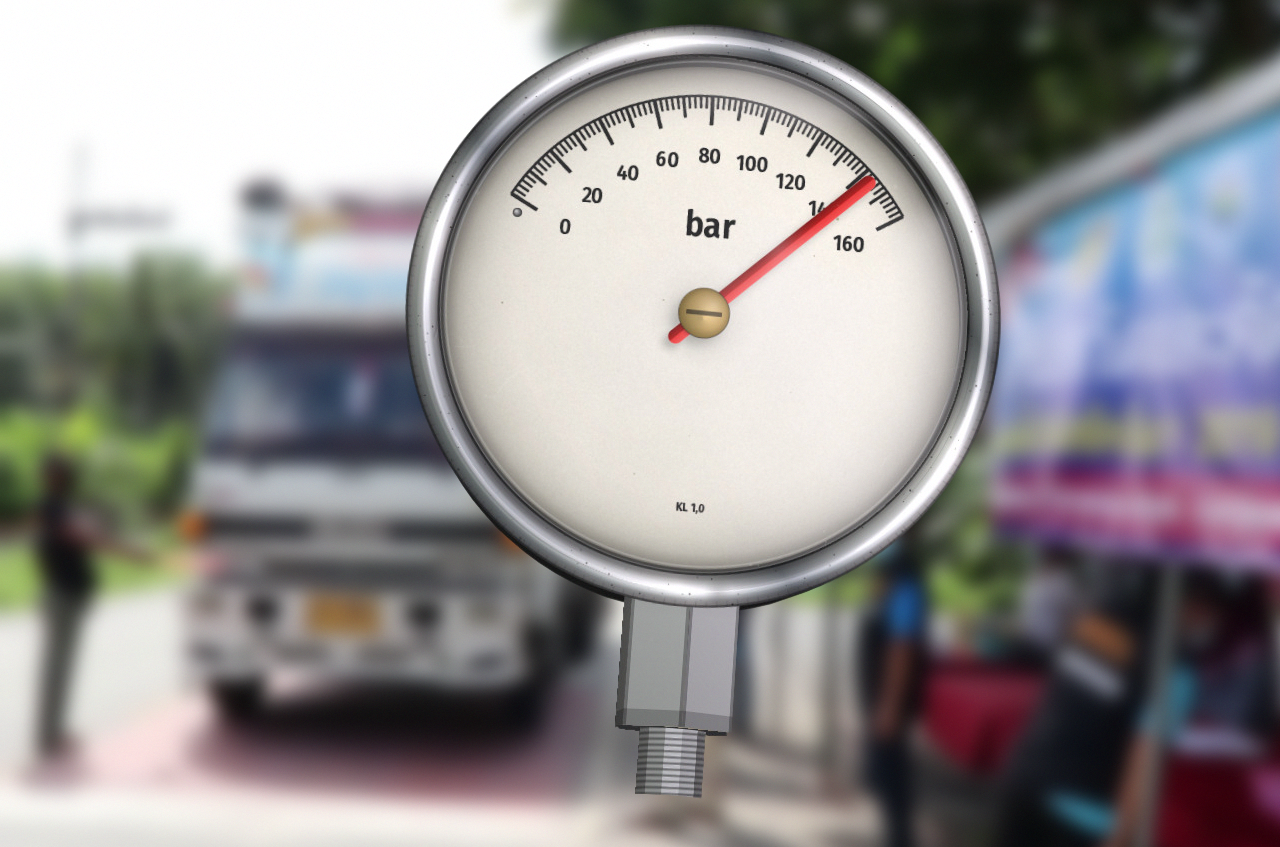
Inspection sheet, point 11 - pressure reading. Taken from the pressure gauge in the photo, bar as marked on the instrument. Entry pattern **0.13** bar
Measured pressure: **144** bar
